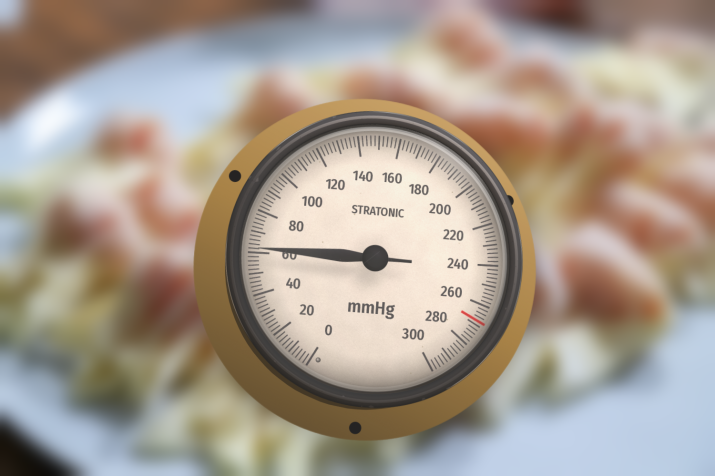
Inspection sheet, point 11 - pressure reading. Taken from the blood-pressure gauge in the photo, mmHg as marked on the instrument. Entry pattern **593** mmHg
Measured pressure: **62** mmHg
